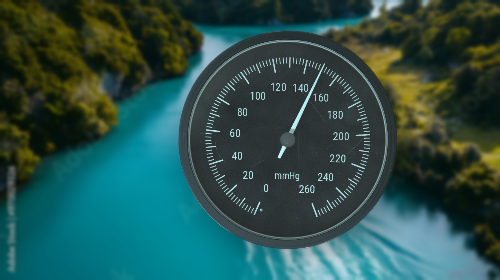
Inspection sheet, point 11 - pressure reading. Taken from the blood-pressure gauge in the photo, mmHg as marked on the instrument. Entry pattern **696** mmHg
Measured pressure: **150** mmHg
